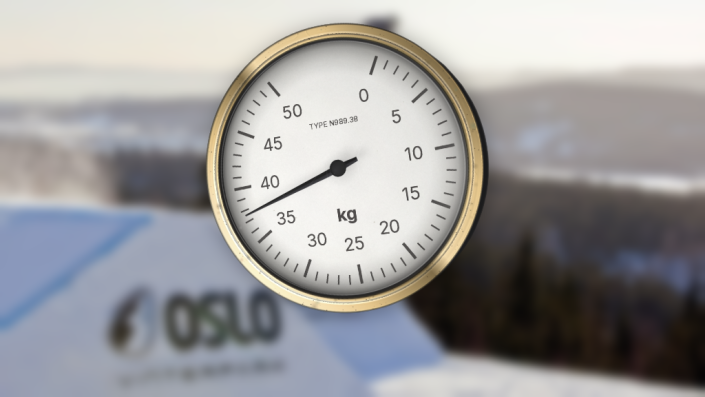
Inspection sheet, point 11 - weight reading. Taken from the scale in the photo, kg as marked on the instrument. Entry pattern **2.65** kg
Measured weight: **37.5** kg
